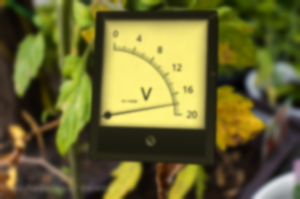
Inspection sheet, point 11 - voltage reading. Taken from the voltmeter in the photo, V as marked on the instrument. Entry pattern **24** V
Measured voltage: **18** V
